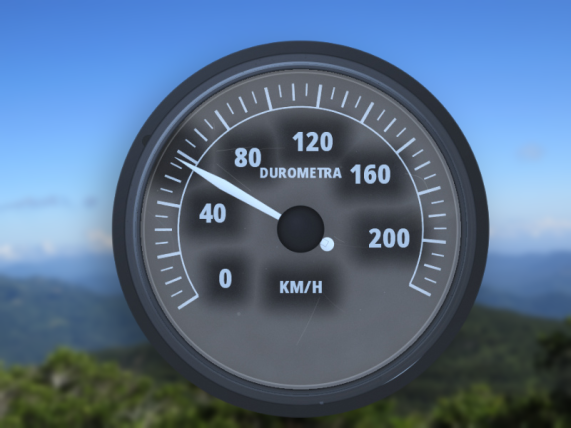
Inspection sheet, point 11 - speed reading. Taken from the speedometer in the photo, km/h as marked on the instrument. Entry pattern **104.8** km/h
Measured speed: **57.5** km/h
